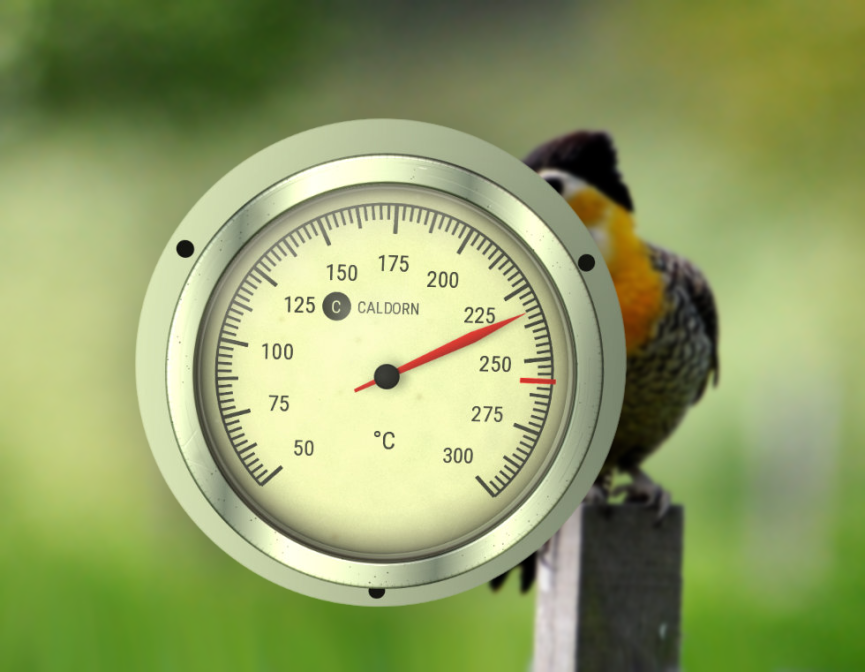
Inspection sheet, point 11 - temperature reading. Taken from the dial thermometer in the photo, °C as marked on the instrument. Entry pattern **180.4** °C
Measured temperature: **232.5** °C
